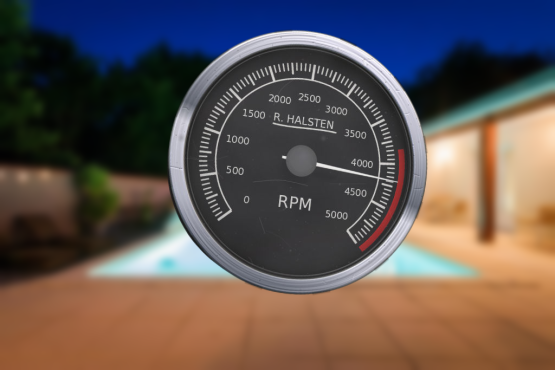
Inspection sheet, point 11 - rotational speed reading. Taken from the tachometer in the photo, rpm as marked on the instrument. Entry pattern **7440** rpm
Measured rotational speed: **4200** rpm
